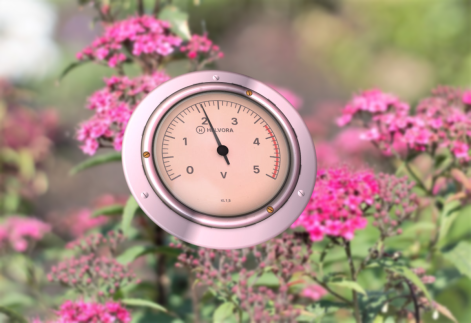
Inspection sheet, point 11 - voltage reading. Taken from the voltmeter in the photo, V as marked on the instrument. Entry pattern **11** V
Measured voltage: **2.1** V
